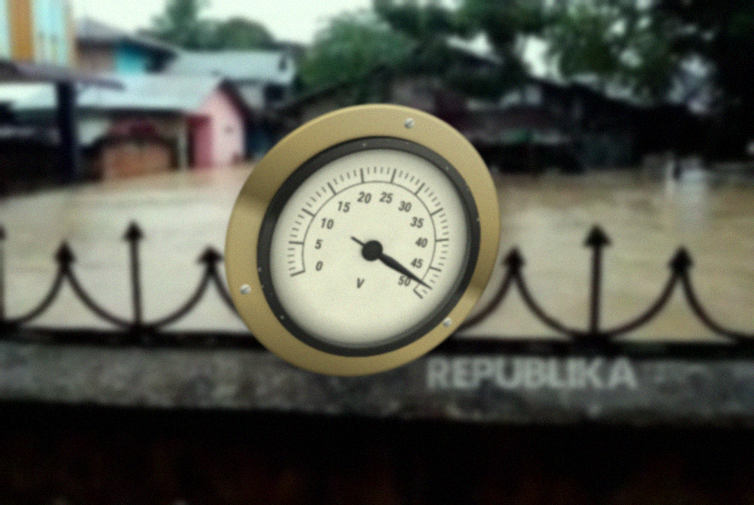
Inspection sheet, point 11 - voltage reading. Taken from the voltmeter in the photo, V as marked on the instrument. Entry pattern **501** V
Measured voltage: **48** V
